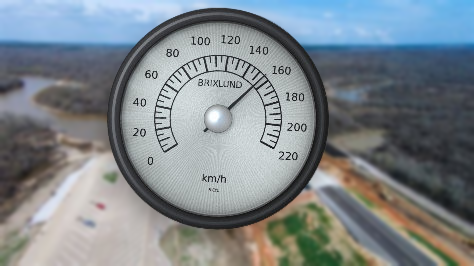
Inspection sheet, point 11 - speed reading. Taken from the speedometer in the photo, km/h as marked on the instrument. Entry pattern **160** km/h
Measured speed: **155** km/h
